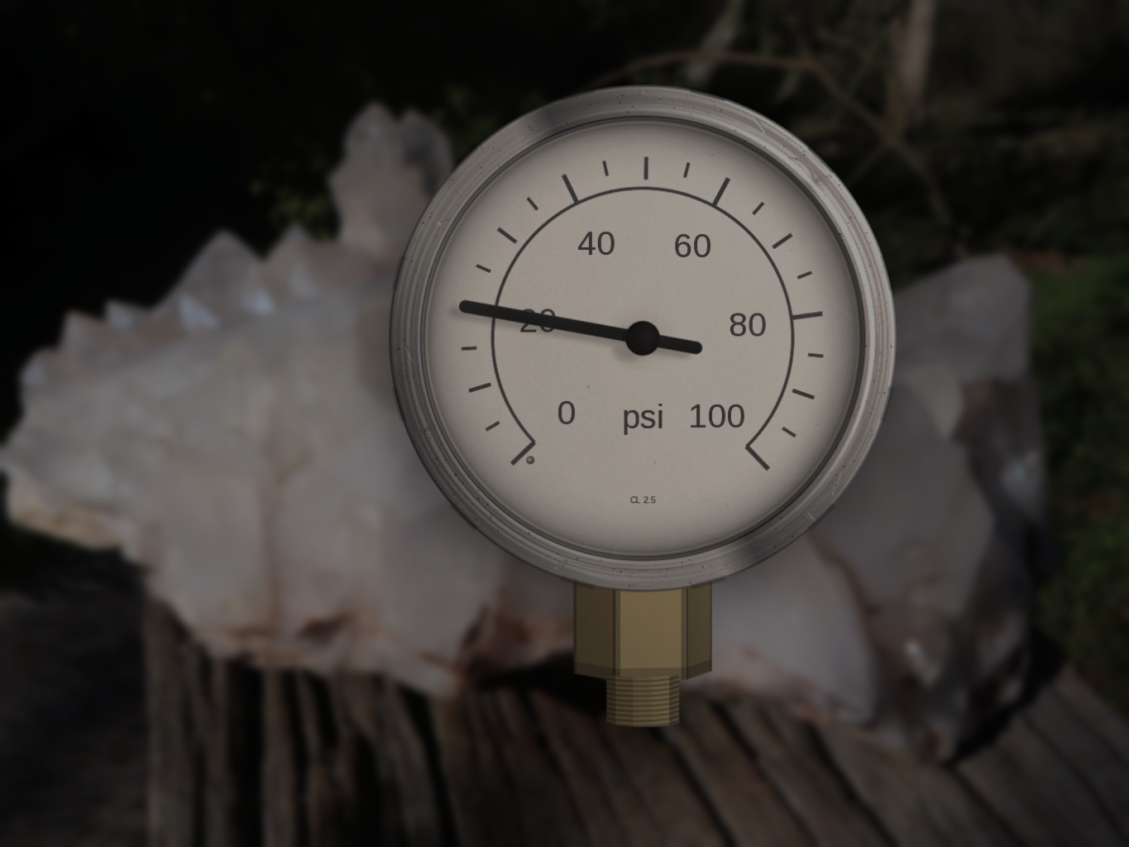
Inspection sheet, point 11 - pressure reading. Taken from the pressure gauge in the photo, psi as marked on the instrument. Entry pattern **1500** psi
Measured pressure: **20** psi
